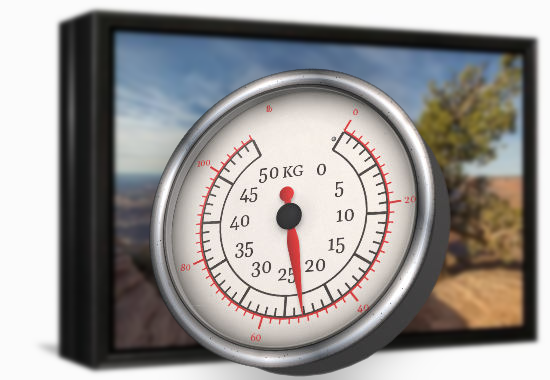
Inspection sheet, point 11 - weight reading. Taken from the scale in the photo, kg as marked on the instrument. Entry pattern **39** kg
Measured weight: **23** kg
